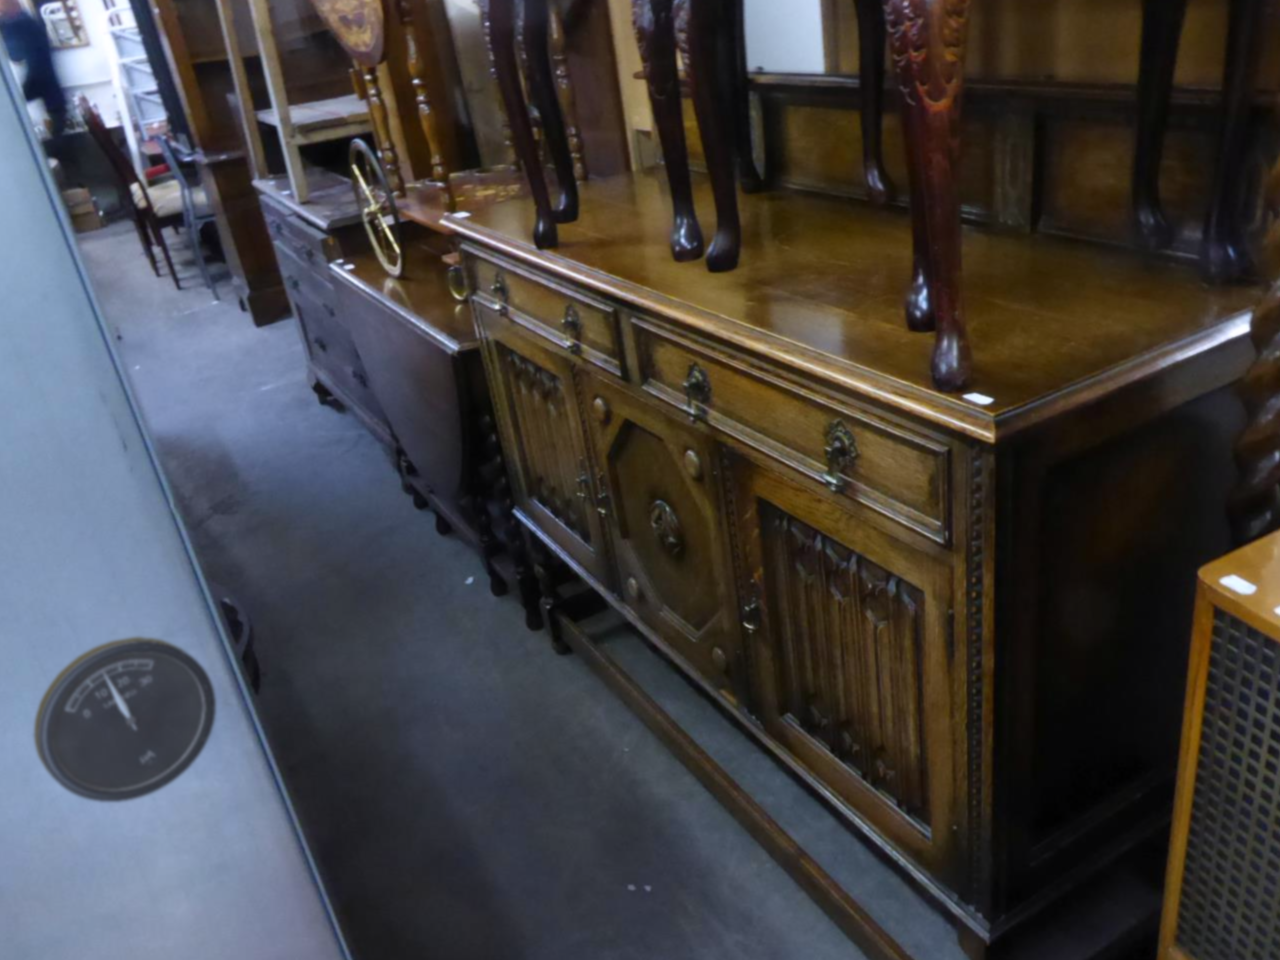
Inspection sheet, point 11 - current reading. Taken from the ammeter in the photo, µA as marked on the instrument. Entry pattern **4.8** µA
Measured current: **15** µA
